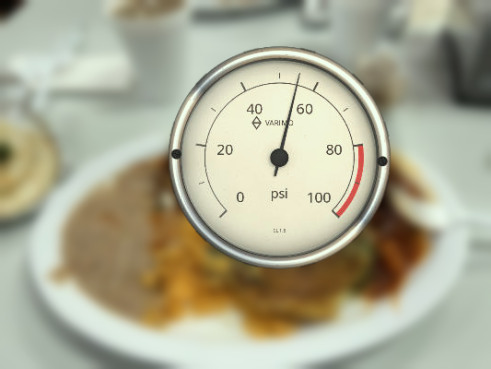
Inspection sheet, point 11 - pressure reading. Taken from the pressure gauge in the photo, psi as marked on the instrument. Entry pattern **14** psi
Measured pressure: **55** psi
